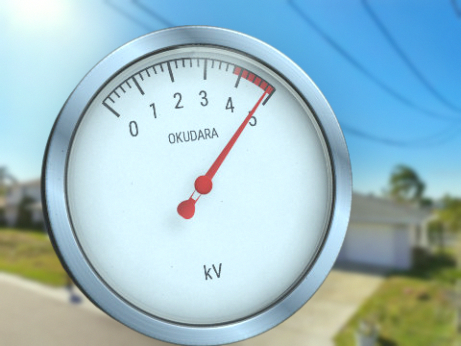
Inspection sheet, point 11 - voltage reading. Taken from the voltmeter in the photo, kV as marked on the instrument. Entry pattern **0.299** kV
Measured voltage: **4.8** kV
